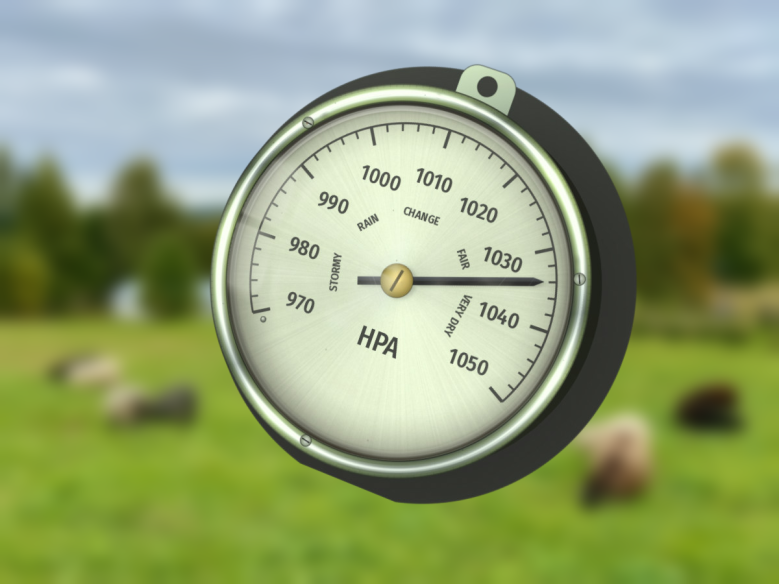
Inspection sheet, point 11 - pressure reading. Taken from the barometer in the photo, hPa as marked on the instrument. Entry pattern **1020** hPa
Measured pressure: **1034** hPa
